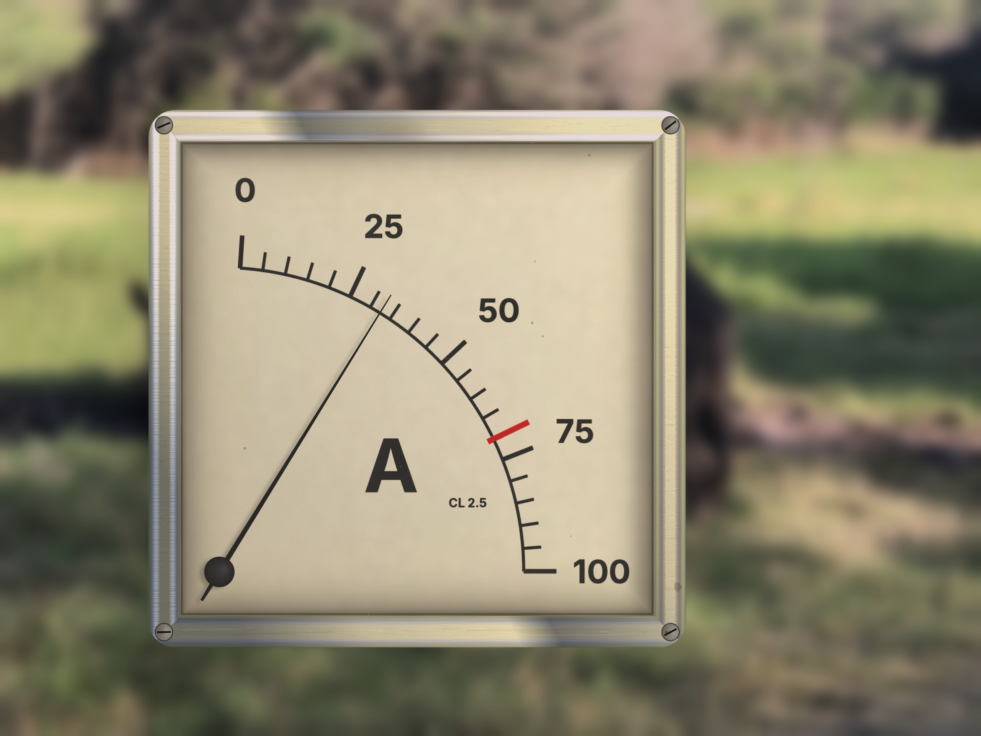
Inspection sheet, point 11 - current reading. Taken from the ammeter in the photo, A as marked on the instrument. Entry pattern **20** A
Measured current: **32.5** A
